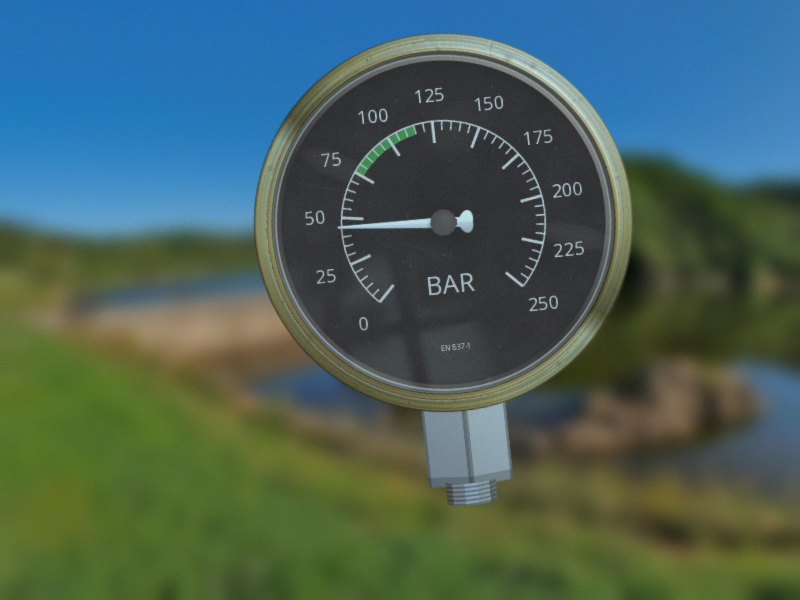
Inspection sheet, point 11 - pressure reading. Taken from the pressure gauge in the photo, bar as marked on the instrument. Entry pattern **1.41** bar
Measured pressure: **45** bar
